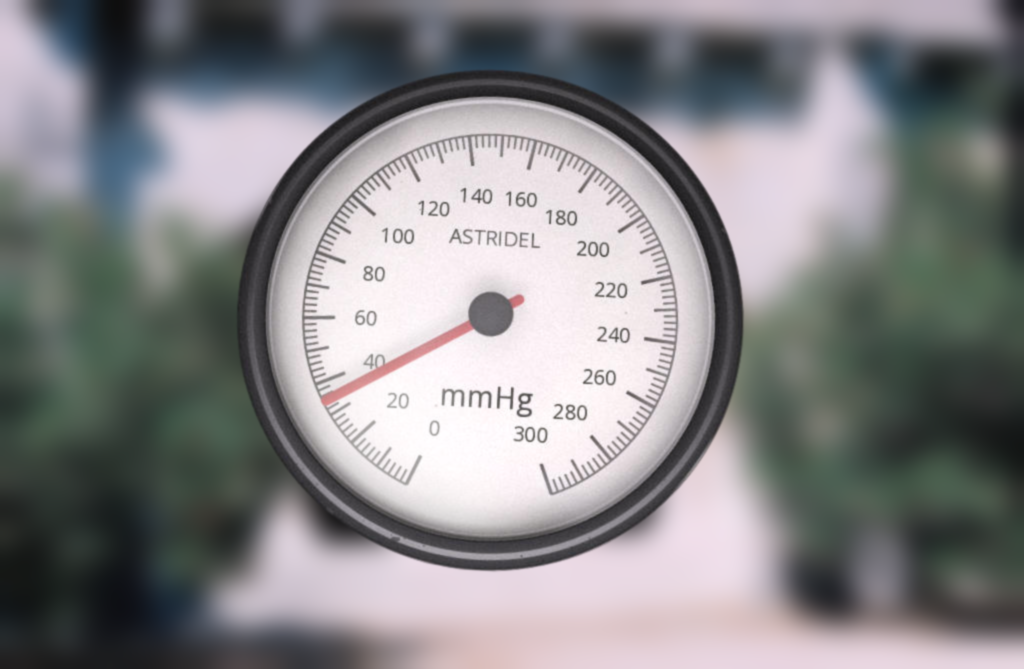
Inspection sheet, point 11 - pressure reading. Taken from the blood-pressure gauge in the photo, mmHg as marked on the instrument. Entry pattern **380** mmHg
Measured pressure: **34** mmHg
